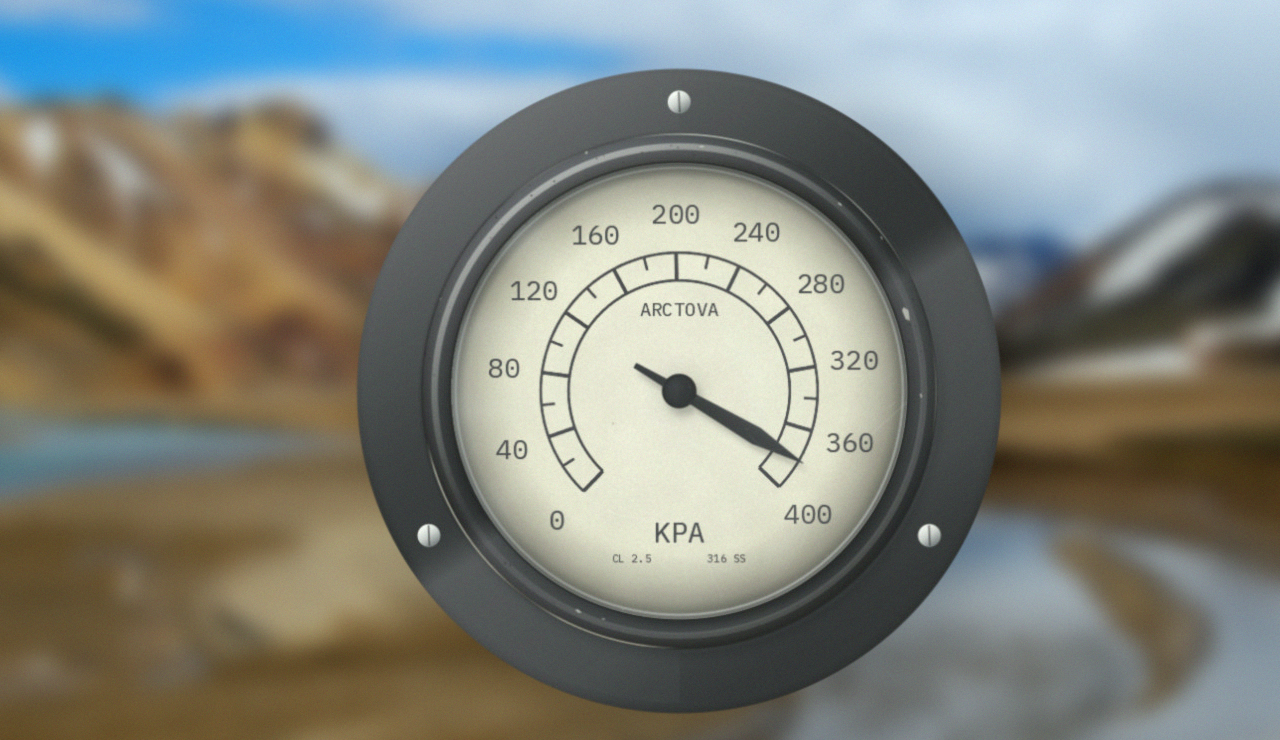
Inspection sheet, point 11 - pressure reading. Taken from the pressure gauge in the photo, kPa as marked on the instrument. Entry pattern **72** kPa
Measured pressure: **380** kPa
